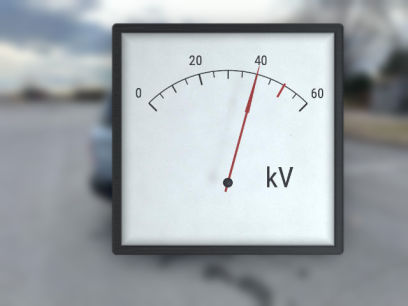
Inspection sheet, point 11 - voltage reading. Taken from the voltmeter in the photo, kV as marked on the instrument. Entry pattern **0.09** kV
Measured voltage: **40** kV
